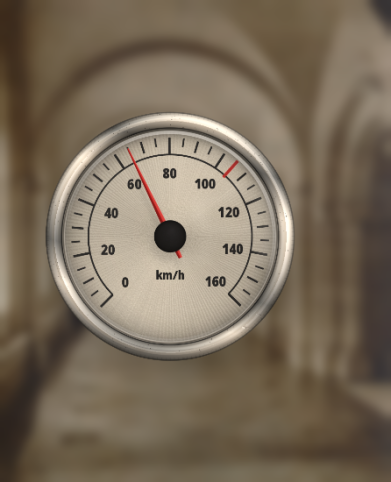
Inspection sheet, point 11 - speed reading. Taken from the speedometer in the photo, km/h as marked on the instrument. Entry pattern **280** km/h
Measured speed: **65** km/h
